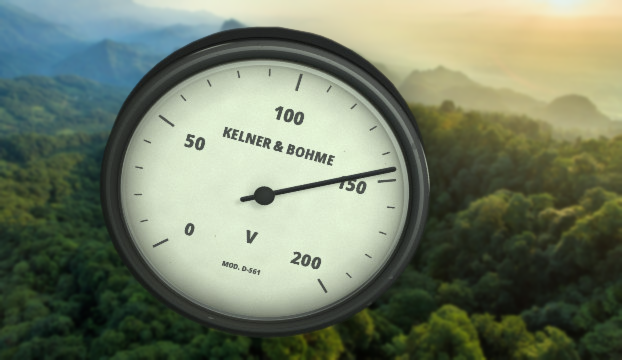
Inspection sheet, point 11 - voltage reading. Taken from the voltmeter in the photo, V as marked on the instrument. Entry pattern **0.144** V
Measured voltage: **145** V
